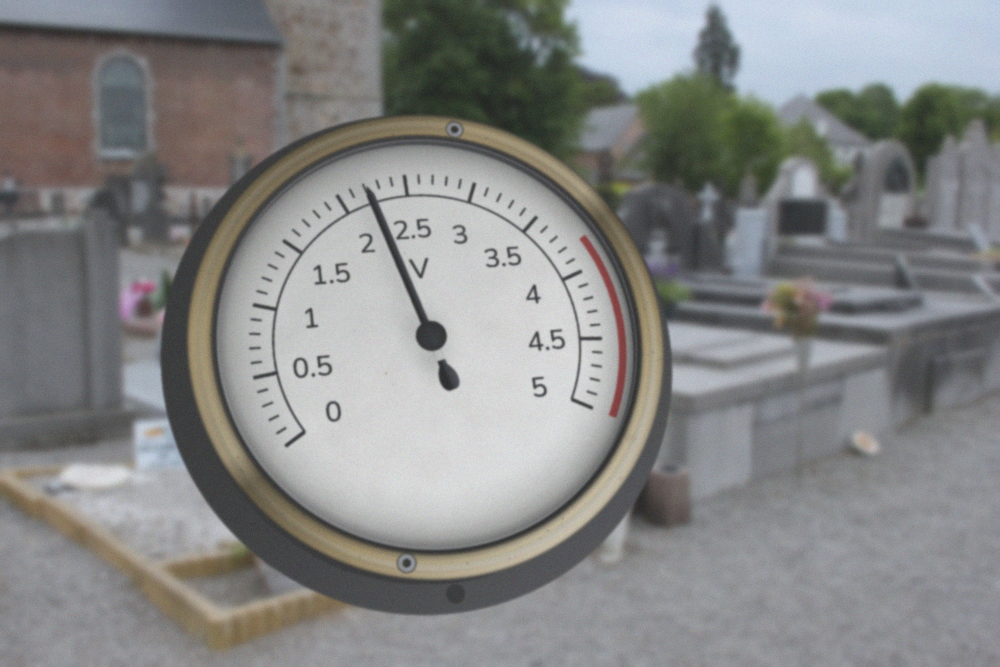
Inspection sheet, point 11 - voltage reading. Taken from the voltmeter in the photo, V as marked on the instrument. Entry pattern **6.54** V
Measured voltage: **2.2** V
